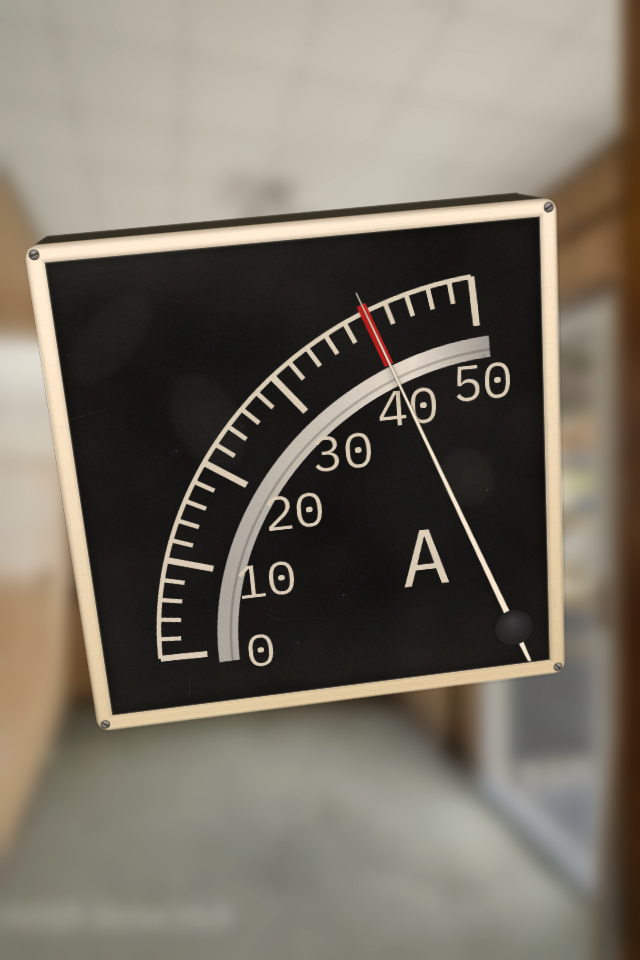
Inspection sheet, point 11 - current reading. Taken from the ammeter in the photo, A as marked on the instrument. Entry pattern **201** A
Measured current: **40** A
